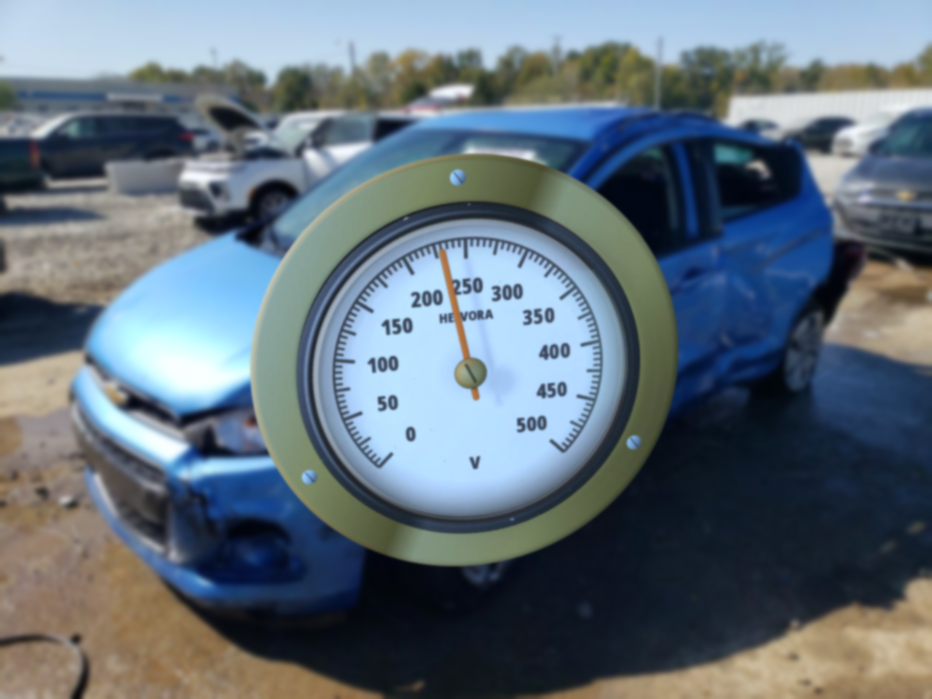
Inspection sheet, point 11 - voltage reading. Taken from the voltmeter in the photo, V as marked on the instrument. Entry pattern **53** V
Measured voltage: **230** V
